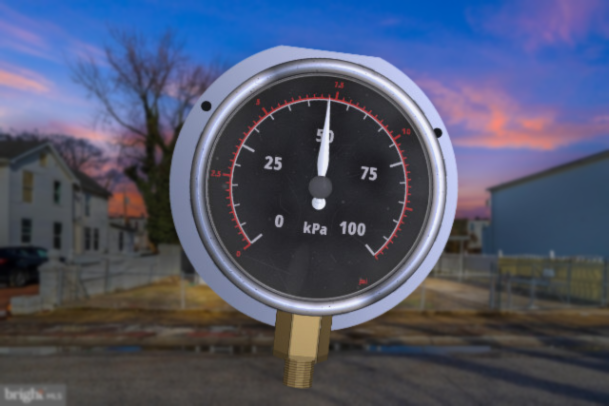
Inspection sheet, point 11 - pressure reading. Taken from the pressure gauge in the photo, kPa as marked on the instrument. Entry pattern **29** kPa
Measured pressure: **50** kPa
